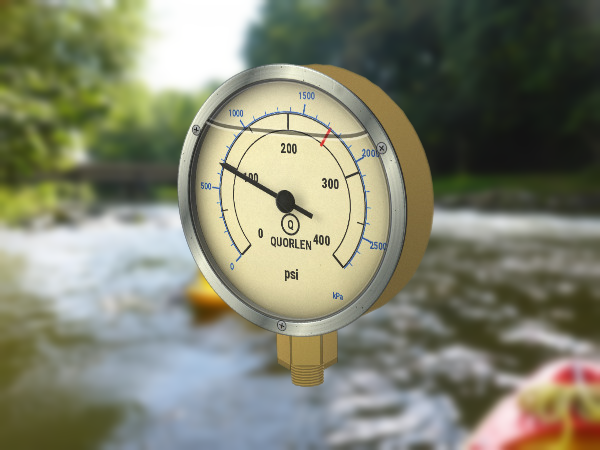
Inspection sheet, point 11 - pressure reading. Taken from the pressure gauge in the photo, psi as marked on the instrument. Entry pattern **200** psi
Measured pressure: **100** psi
